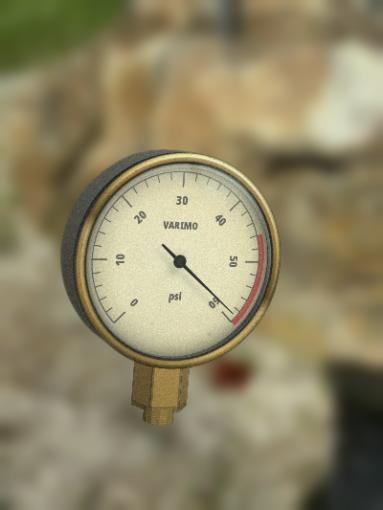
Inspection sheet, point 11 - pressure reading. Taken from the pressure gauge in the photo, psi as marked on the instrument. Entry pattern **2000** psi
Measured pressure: **59** psi
